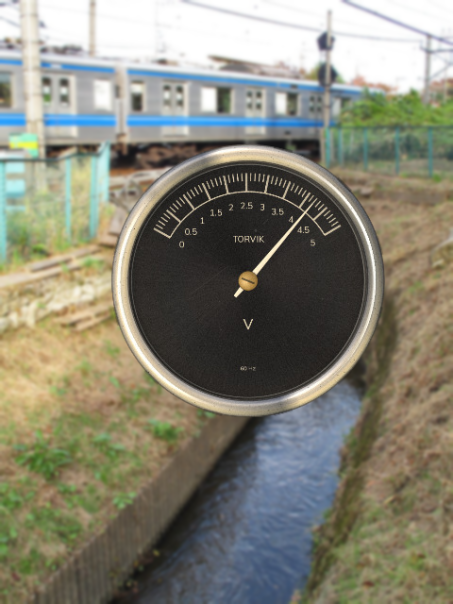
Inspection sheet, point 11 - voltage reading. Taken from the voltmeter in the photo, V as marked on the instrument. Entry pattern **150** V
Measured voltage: **4.2** V
